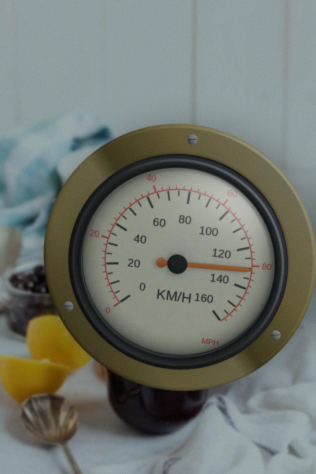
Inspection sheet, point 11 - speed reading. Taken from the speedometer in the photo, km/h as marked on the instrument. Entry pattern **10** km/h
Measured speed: **130** km/h
